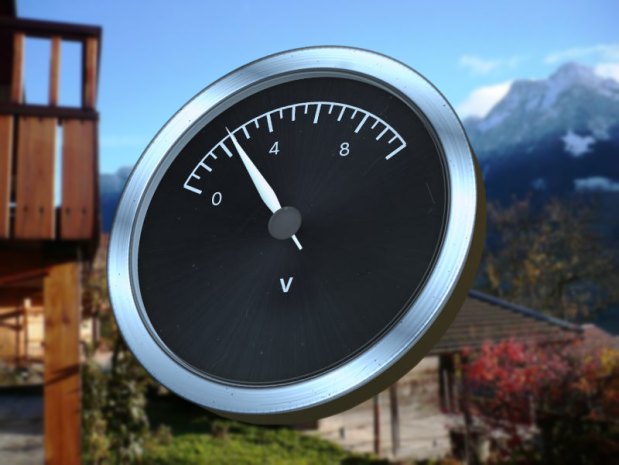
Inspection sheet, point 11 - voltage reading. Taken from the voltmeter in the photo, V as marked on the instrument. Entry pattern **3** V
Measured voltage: **2.5** V
